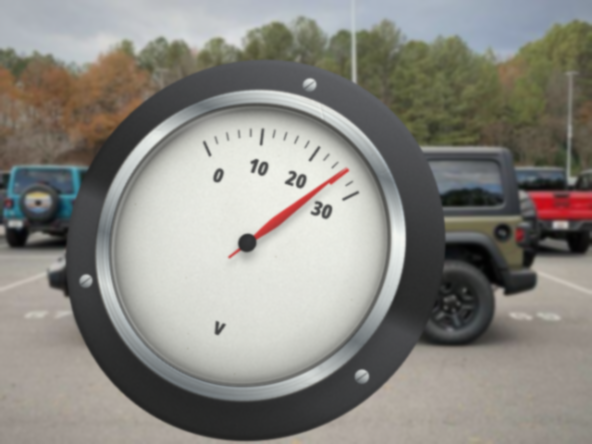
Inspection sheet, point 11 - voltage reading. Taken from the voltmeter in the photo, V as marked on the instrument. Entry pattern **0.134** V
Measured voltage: **26** V
